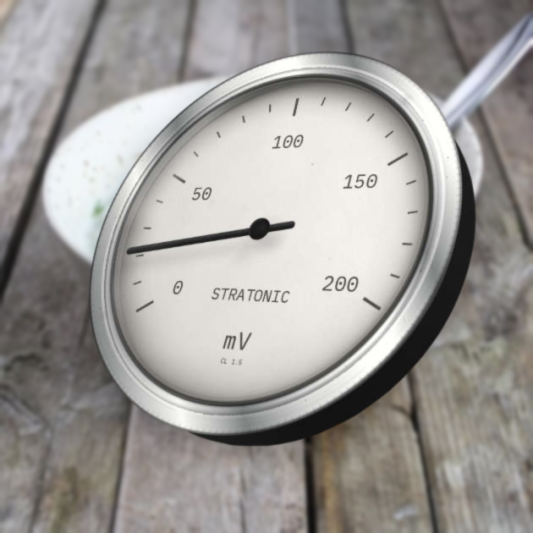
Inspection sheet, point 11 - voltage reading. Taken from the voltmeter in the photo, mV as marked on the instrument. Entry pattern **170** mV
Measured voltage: **20** mV
